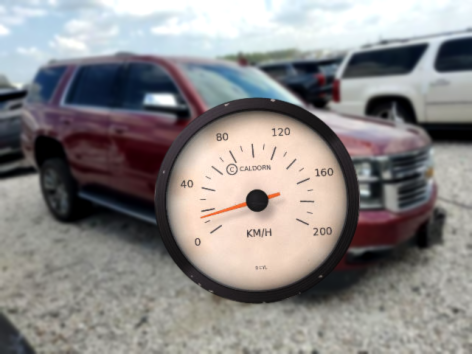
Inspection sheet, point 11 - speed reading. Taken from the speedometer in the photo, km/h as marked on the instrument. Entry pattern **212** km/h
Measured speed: **15** km/h
